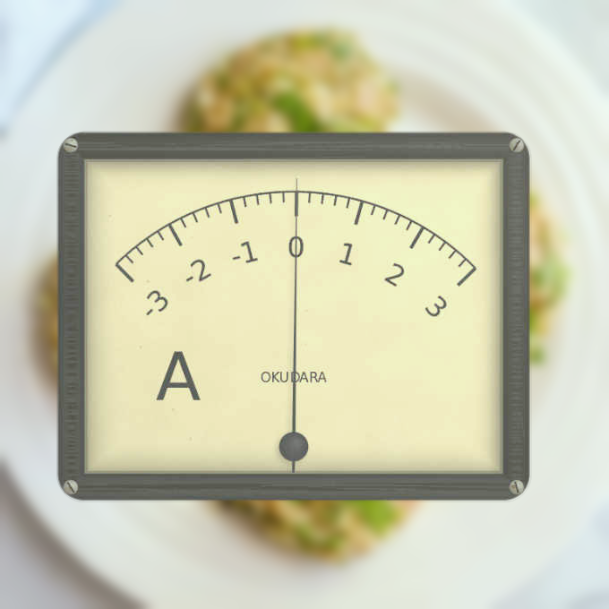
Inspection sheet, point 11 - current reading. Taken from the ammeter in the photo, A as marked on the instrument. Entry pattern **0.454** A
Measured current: **0** A
